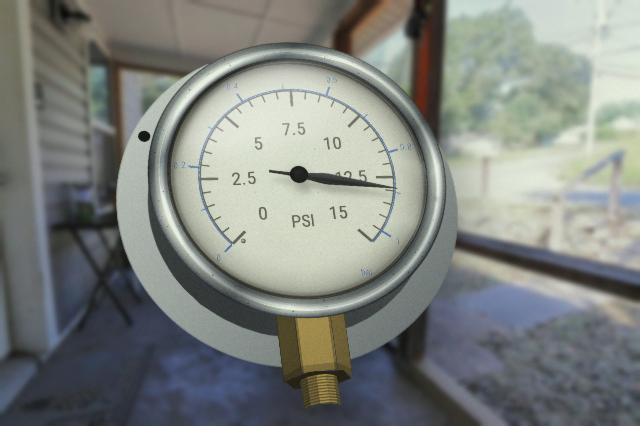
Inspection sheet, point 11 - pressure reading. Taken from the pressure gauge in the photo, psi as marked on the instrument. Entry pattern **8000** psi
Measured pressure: **13** psi
